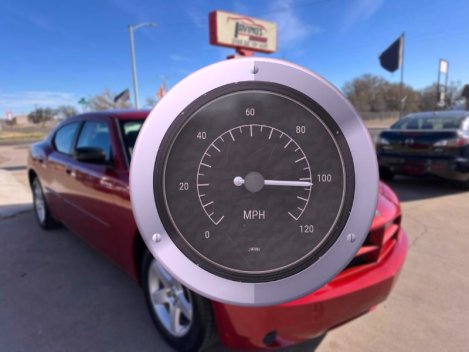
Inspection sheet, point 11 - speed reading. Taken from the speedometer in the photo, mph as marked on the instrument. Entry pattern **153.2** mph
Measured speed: **102.5** mph
